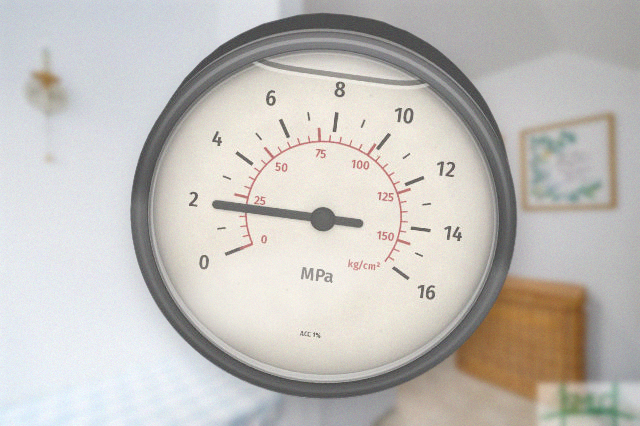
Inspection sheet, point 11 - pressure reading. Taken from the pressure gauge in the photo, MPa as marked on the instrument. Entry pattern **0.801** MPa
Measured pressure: **2** MPa
